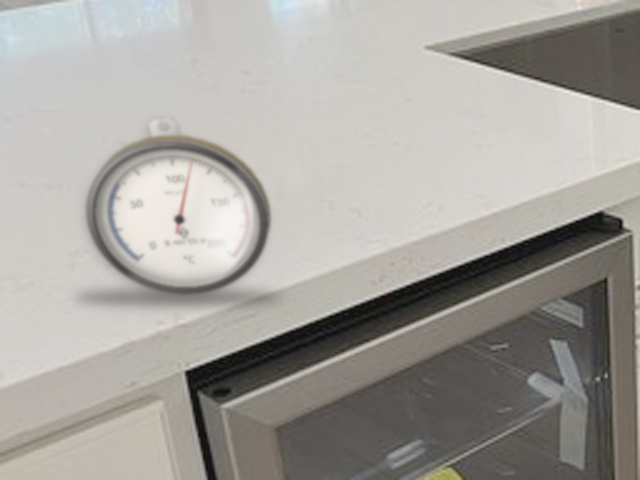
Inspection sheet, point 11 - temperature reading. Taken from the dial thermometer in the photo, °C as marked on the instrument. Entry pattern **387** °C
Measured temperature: **112.5** °C
